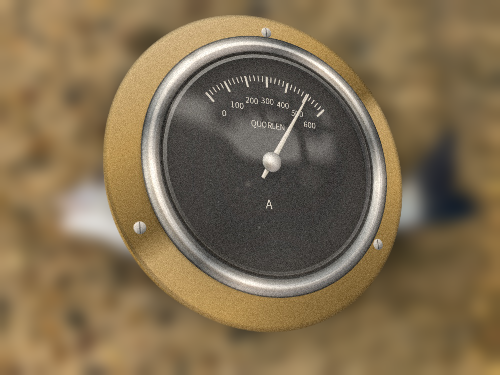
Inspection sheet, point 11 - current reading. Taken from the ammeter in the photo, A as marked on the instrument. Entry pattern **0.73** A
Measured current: **500** A
